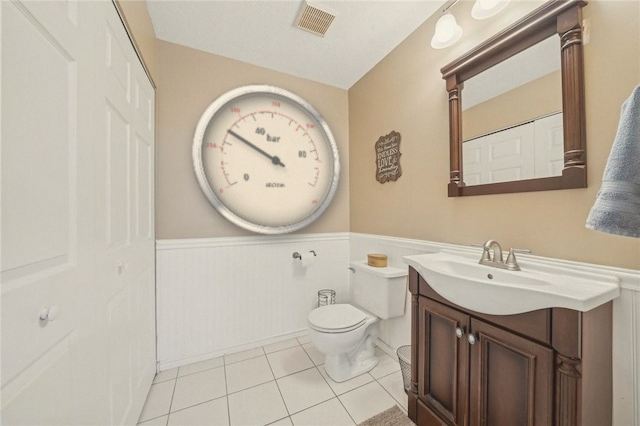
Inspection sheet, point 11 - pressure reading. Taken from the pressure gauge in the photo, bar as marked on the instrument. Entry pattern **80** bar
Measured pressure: **25** bar
